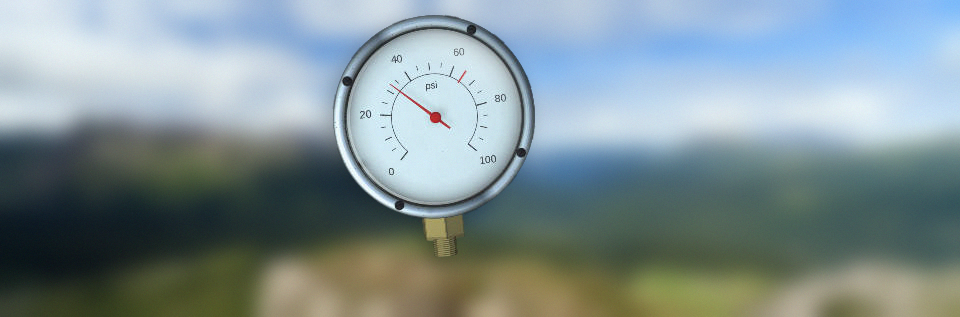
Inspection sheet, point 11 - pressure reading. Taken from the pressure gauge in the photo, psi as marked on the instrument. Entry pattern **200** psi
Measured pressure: **32.5** psi
